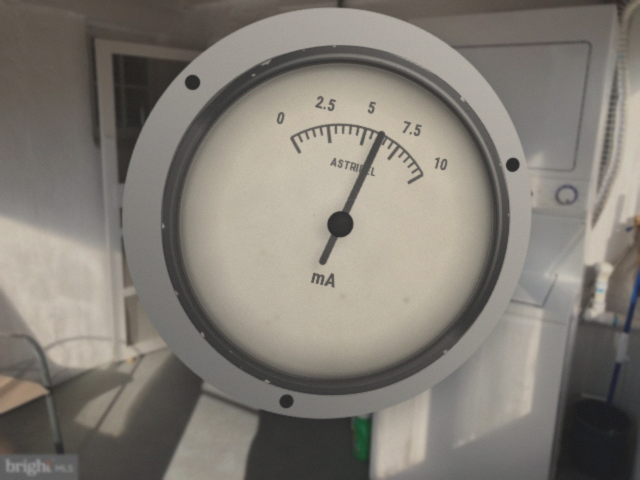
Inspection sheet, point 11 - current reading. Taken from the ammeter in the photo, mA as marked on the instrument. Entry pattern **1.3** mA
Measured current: **6** mA
